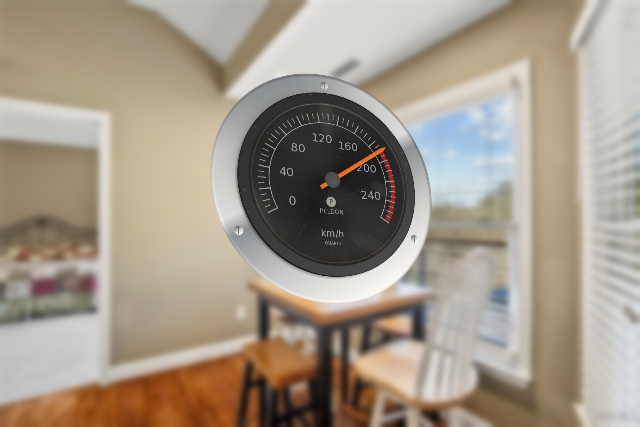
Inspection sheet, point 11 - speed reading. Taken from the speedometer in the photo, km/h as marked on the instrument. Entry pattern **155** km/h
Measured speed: **190** km/h
